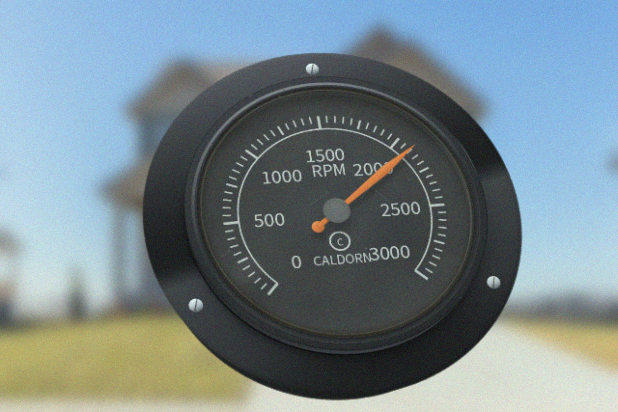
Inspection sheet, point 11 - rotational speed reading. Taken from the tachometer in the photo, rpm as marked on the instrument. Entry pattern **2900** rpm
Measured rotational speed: **2100** rpm
